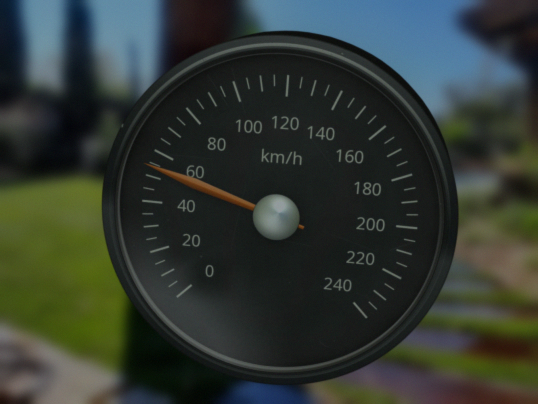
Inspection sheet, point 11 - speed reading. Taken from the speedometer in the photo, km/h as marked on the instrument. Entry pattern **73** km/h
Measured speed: **55** km/h
